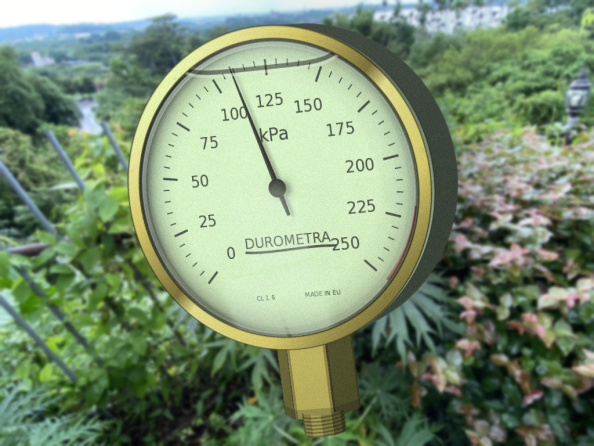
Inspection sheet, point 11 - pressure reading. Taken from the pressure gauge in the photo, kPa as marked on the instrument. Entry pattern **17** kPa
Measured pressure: **110** kPa
